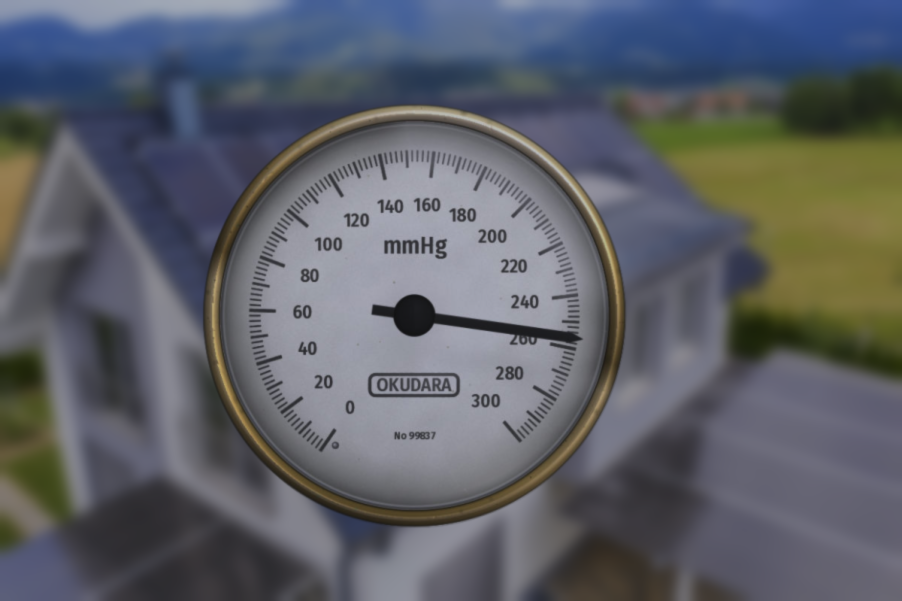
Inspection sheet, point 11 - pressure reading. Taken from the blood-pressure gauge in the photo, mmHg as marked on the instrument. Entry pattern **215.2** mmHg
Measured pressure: **256** mmHg
